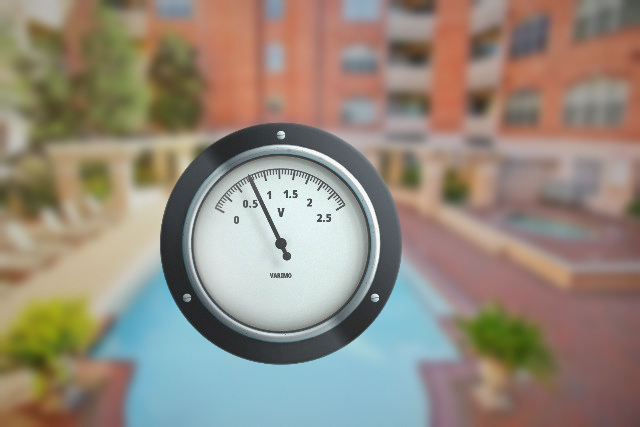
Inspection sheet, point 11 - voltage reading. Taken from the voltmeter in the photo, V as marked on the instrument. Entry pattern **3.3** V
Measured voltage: **0.75** V
